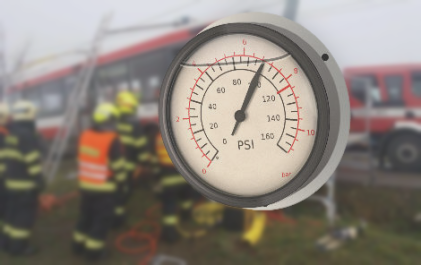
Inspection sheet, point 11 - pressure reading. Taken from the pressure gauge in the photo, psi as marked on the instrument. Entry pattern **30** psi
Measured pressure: **100** psi
